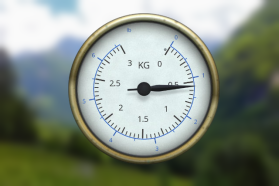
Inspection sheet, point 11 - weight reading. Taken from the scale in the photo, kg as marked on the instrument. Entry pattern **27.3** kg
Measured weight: **0.55** kg
